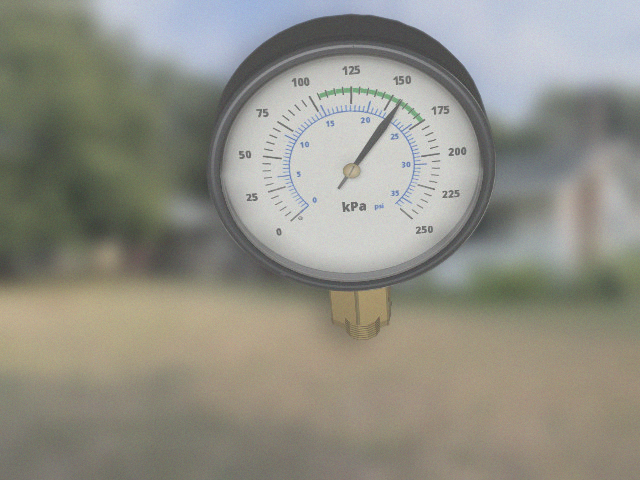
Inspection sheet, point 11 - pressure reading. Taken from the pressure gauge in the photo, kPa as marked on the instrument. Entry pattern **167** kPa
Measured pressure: **155** kPa
